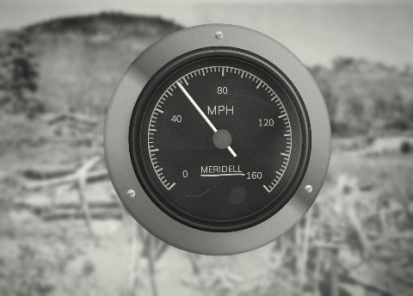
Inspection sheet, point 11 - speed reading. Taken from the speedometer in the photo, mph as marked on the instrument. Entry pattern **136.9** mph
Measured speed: **56** mph
